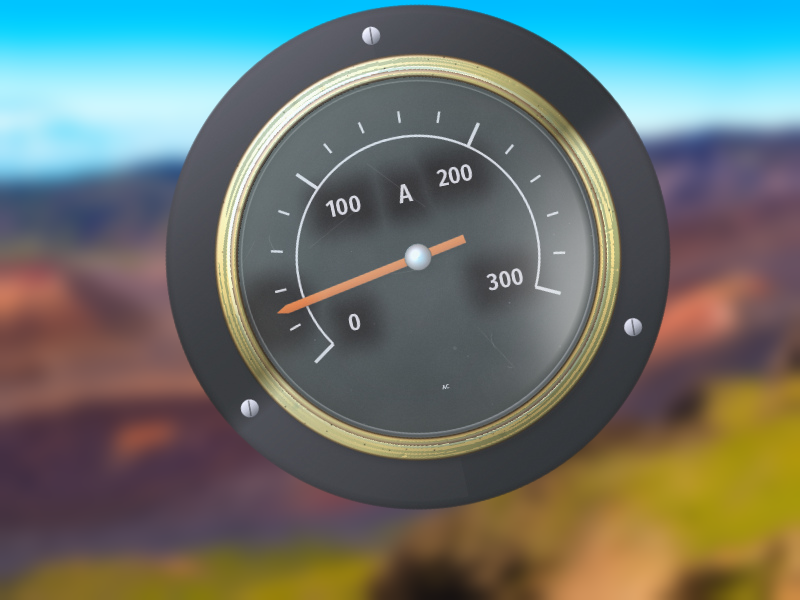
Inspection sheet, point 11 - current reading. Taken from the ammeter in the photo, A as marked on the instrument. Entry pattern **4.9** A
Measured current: **30** A
